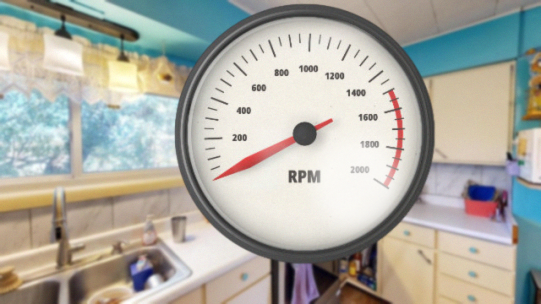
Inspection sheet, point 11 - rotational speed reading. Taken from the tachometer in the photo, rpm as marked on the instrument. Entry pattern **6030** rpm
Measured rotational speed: **0** rpm
